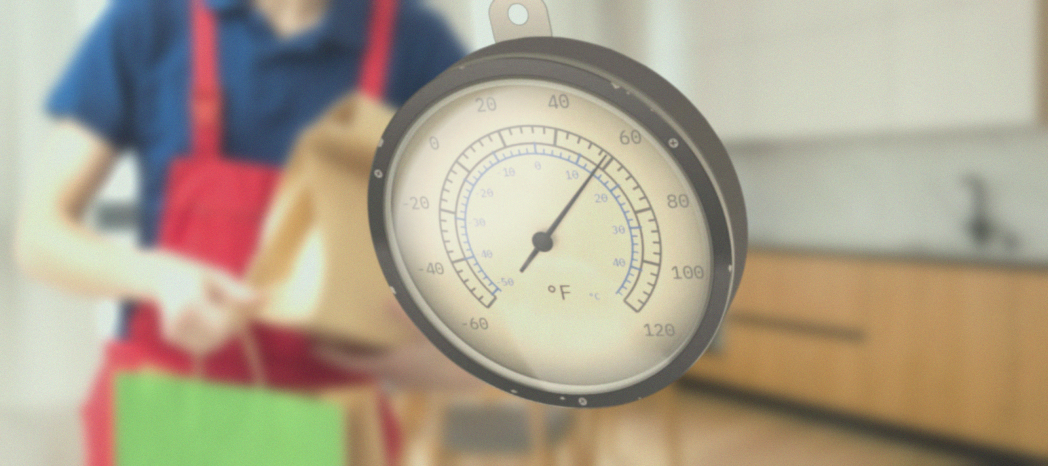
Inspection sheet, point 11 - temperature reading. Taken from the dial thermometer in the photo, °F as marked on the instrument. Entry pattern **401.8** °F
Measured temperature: **58** °F
